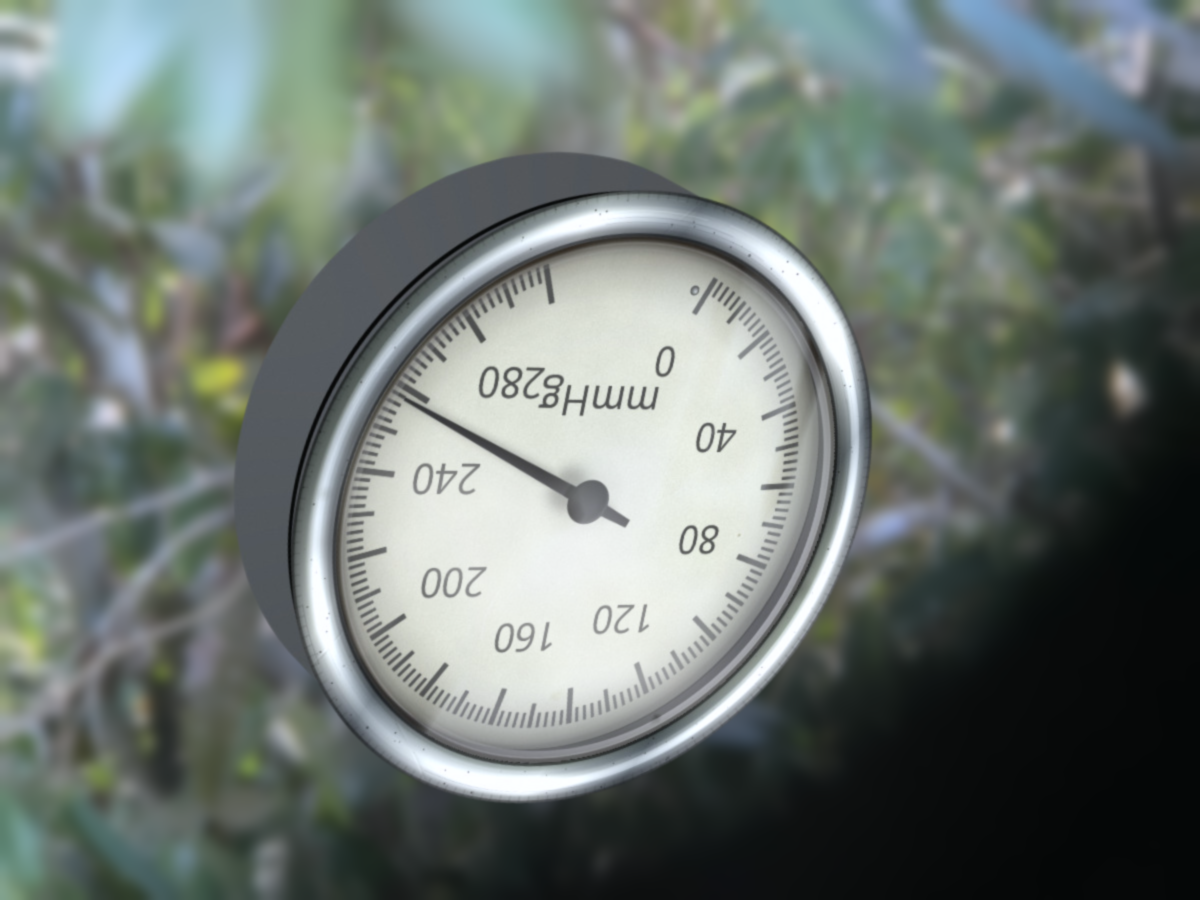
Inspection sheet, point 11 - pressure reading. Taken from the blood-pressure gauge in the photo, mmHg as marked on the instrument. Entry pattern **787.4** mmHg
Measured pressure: **258** mmHg
